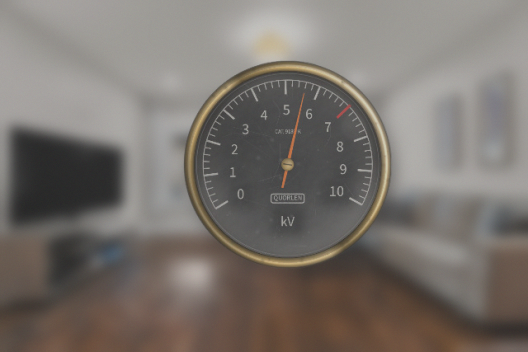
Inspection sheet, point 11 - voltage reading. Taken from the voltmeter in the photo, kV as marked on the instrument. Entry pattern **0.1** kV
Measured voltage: **5.6** kV
